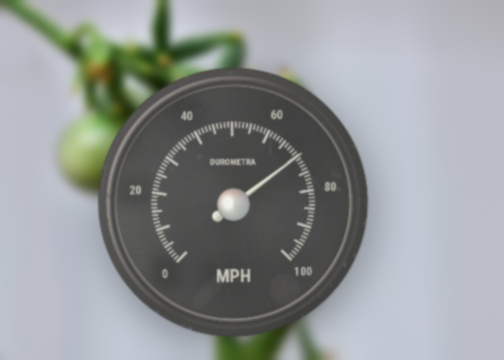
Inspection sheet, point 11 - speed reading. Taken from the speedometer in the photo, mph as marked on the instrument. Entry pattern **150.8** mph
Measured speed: **70** mph
